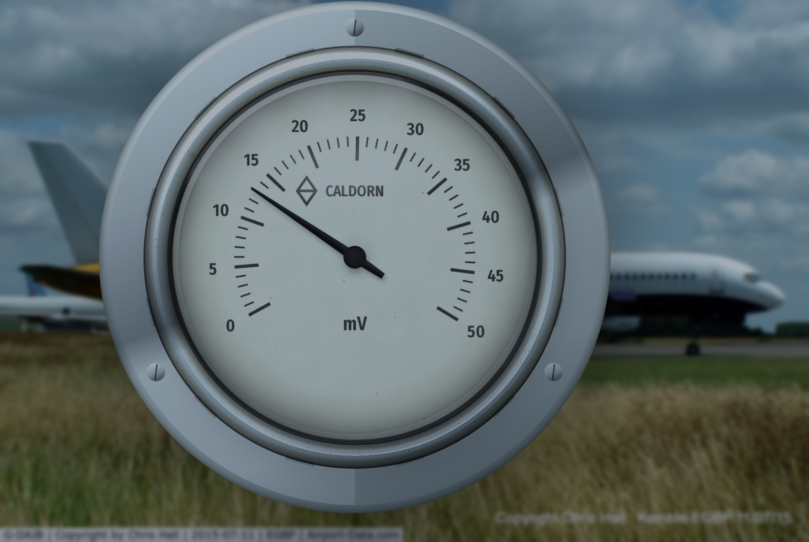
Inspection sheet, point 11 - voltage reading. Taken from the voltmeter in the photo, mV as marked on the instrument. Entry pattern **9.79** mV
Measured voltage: **13** mV
